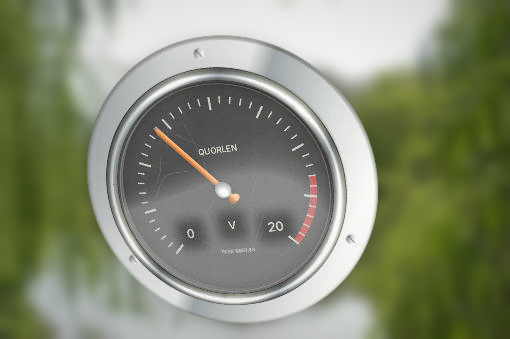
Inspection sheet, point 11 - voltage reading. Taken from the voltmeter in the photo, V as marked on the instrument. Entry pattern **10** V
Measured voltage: **7** V
